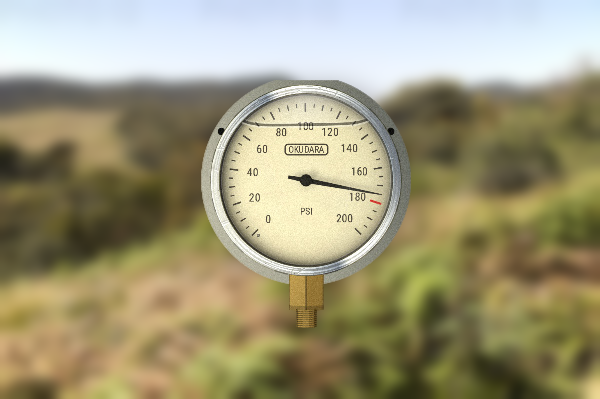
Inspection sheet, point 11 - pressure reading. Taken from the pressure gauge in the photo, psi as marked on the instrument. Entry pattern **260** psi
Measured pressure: **175** psi
